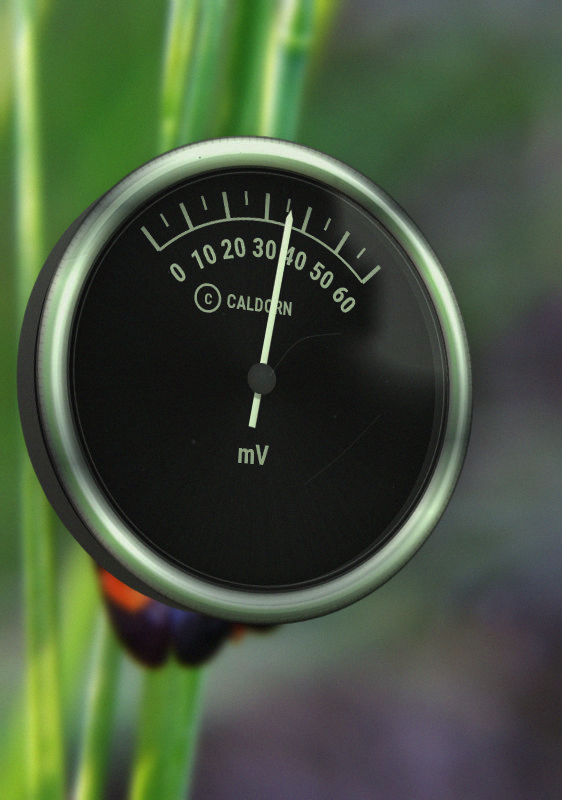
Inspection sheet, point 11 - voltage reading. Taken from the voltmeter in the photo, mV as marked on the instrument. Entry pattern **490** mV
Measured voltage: **35** mV
